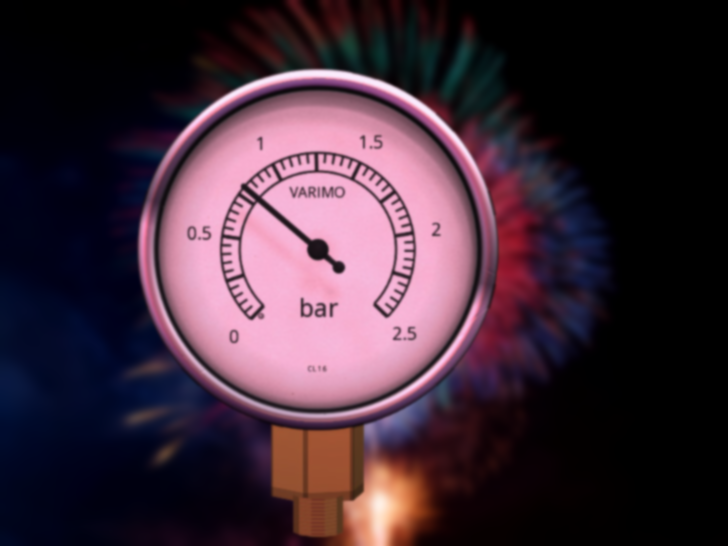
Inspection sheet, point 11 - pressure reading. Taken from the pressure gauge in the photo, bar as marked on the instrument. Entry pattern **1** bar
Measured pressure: **0.8** bar
